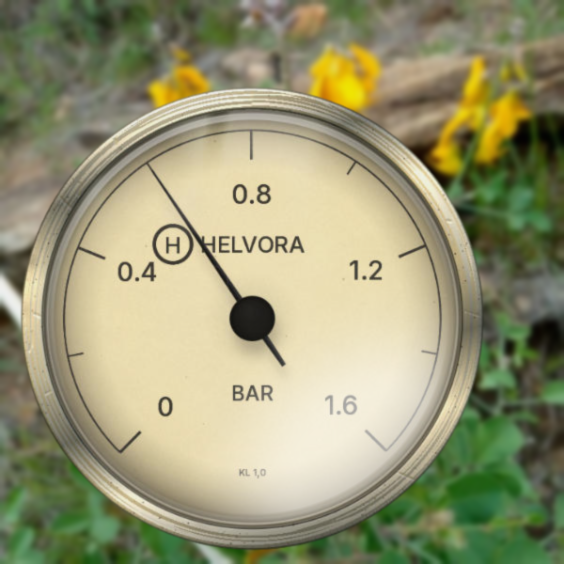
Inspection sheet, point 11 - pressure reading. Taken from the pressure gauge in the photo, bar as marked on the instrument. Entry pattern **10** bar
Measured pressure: **0.6** bar
